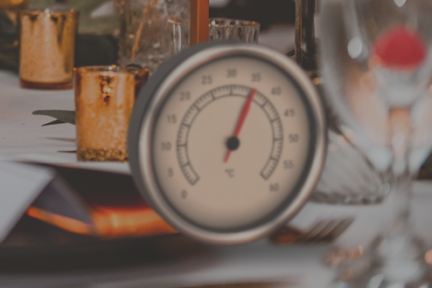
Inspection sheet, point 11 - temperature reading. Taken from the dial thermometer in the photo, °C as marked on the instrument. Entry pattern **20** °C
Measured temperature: **35** °C
